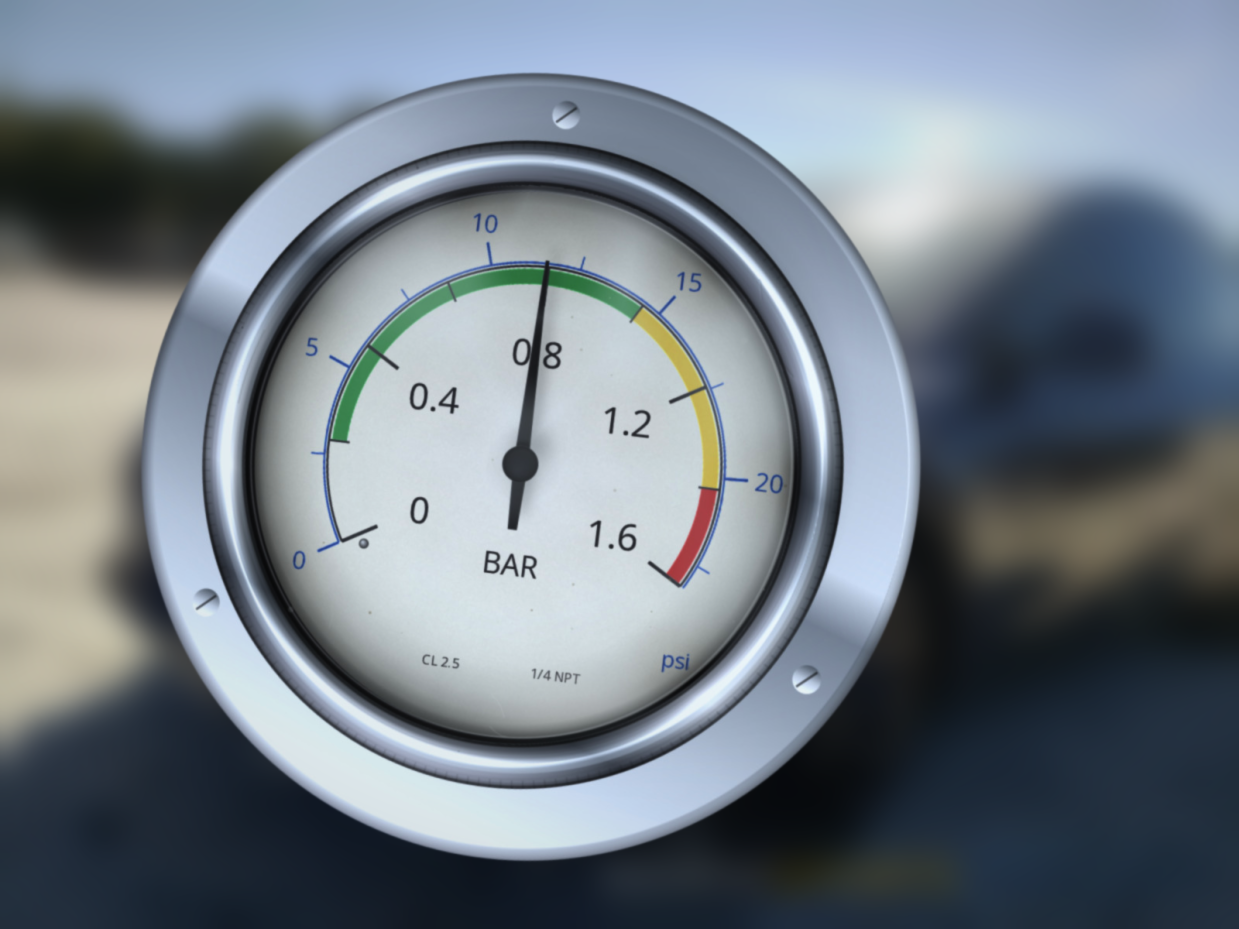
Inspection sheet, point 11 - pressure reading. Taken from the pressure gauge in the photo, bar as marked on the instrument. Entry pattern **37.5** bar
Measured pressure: **0.8** bar
